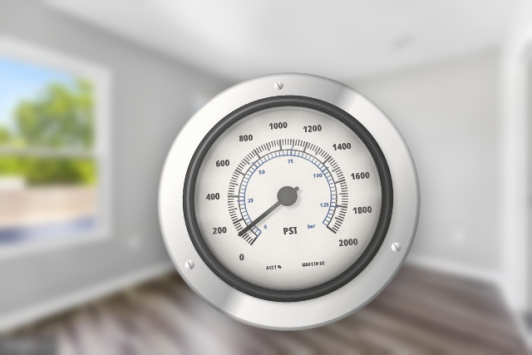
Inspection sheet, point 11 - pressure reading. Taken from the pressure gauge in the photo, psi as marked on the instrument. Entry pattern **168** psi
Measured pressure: **100** psi
